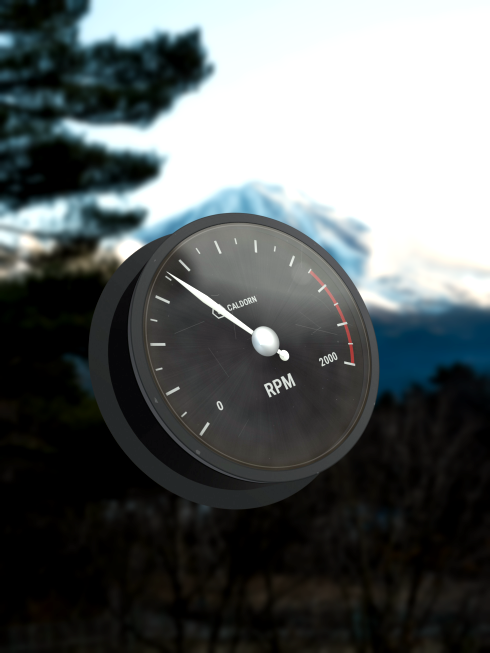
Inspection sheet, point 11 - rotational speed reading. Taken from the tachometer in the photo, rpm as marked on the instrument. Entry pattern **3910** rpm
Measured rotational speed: **700** rpm
